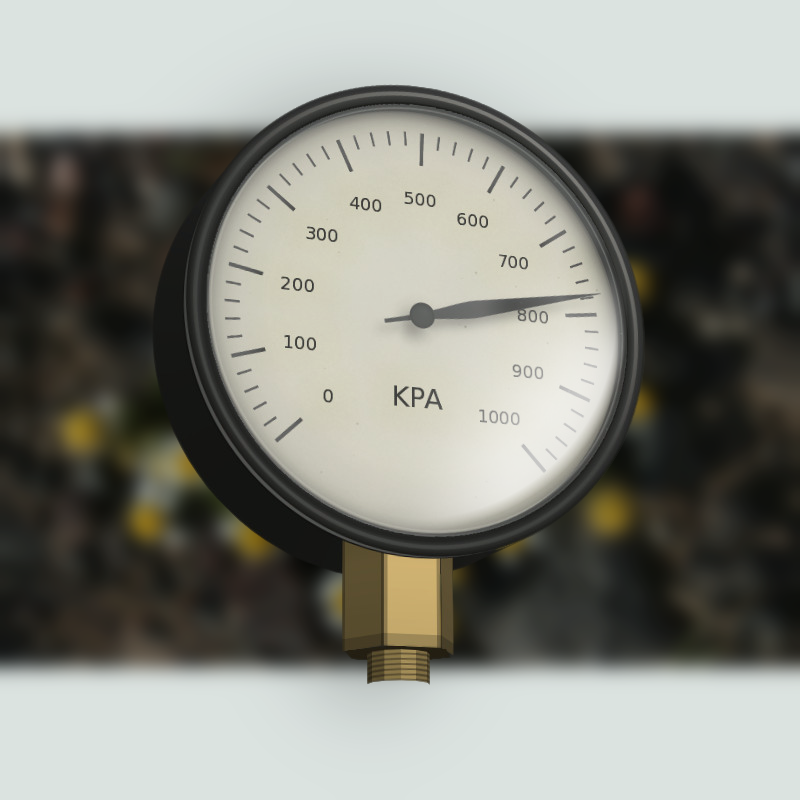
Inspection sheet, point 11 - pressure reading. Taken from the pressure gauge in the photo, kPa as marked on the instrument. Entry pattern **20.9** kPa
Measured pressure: **780** kPa
